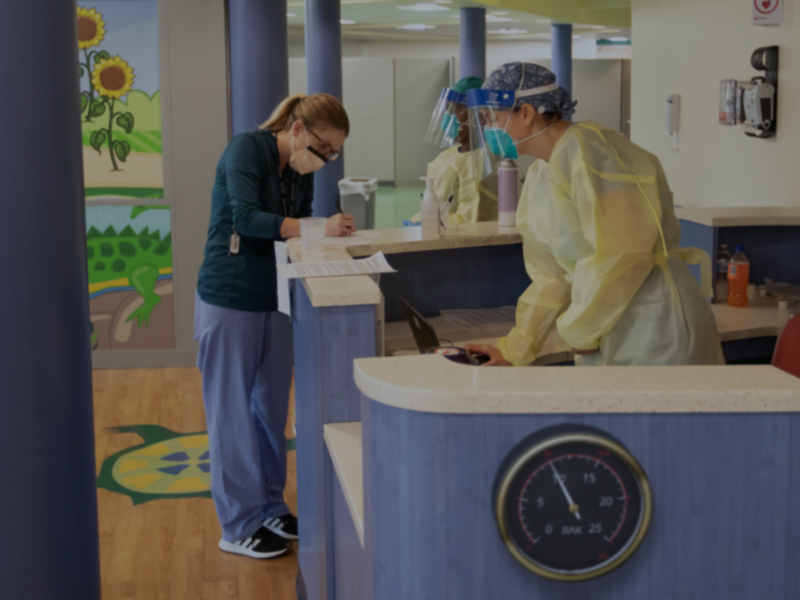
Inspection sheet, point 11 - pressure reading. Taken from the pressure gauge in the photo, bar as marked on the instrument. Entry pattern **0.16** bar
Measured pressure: **10** bar
